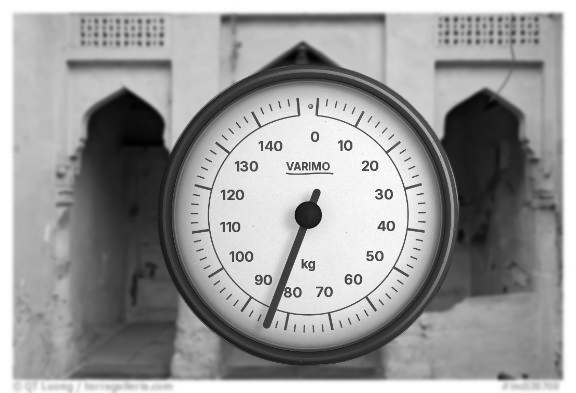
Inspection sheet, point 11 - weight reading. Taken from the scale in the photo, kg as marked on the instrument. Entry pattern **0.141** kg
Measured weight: **84** kg
